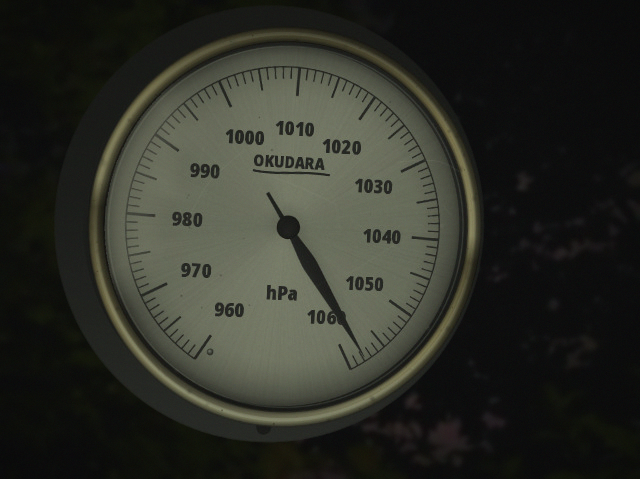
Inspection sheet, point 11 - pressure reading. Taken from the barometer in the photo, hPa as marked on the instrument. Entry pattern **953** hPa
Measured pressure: **1058** hPa
